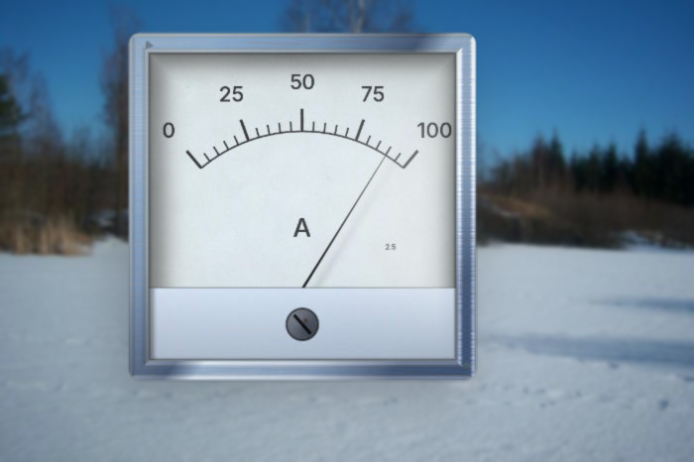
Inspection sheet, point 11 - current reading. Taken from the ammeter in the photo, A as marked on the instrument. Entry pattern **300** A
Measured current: **90** A
